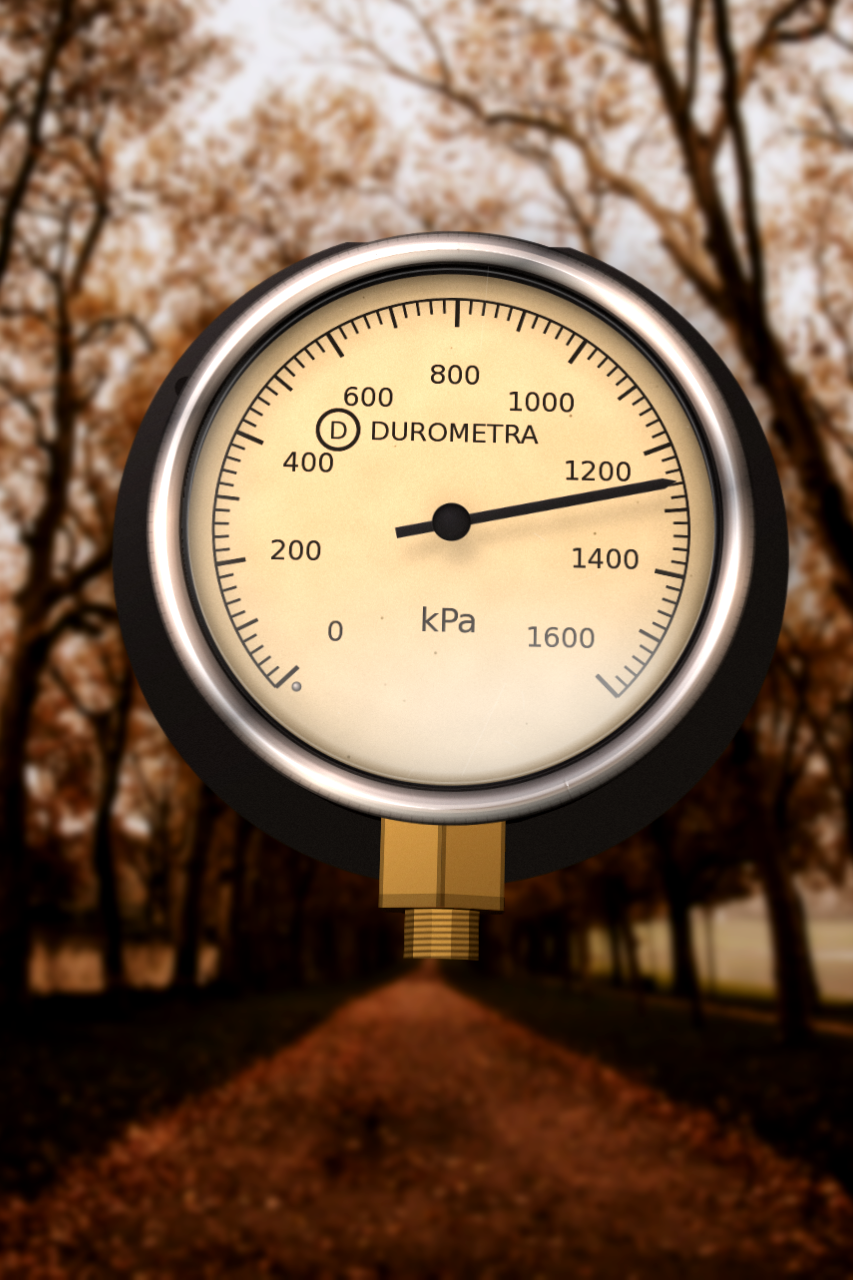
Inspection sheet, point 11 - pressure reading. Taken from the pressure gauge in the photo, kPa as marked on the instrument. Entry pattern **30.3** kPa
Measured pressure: **1260** kPa
